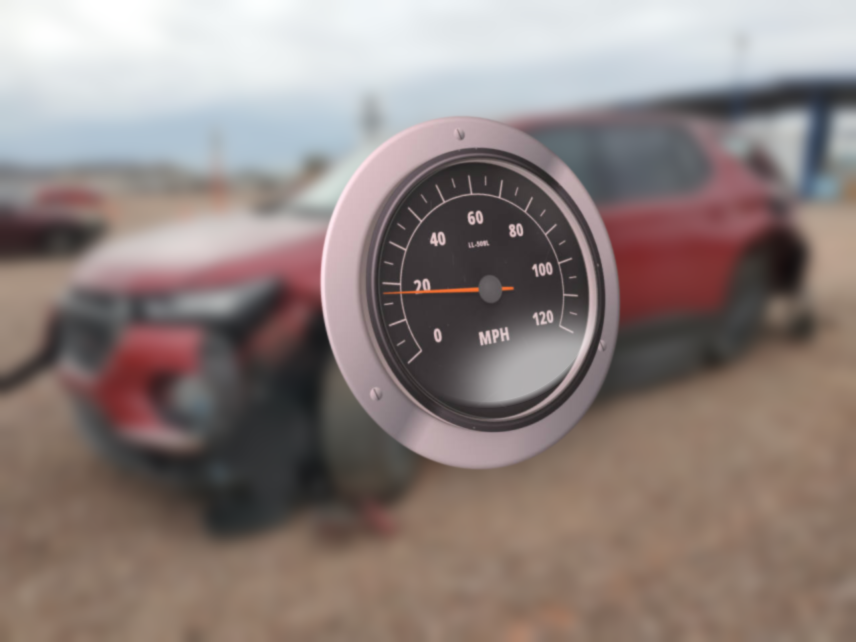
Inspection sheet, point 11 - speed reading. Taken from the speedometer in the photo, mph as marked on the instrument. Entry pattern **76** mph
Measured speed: **17.5** mph
